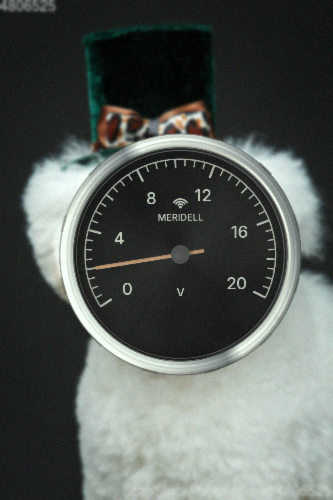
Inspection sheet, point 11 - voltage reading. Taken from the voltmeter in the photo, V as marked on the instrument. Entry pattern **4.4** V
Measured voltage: **2** V
